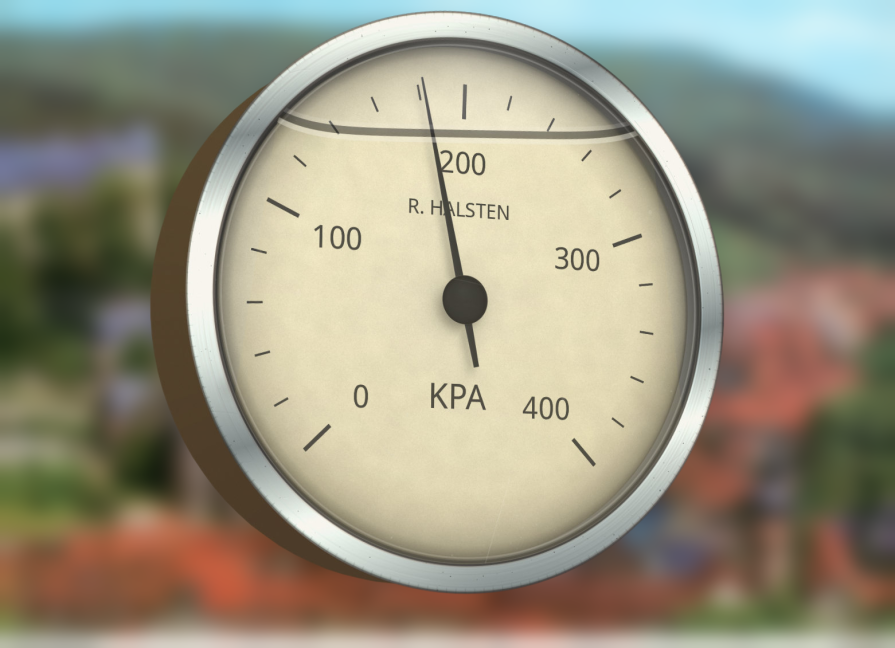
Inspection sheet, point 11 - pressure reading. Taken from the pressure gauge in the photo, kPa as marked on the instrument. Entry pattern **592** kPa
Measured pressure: **180** kPa
